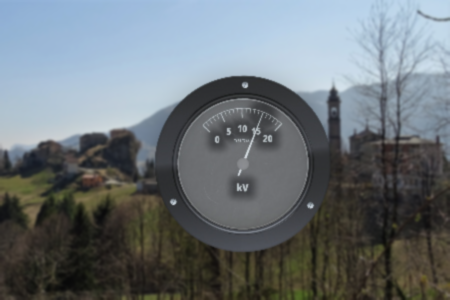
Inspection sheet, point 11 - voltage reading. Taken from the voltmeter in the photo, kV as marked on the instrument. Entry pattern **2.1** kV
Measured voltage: **15** kV
